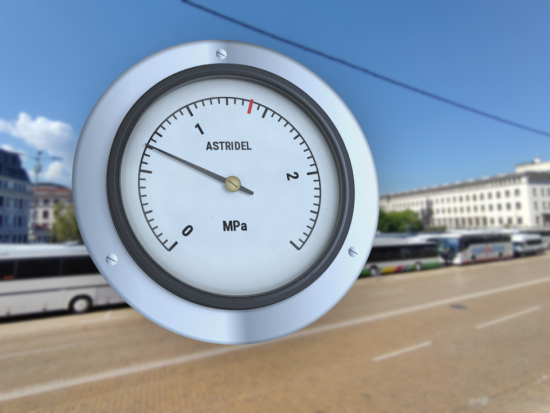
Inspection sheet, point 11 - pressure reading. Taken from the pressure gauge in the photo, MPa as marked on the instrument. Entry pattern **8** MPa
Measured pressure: **0.65** MPa
